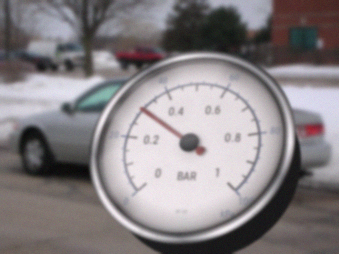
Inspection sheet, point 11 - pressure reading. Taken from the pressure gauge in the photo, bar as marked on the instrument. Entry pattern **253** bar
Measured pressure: **0.3** bar
